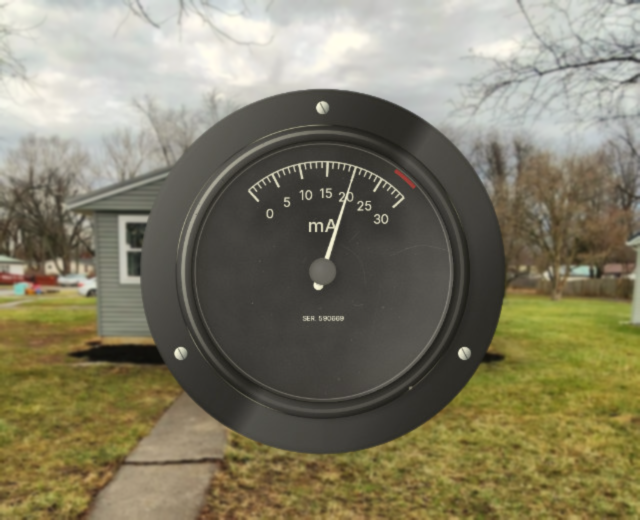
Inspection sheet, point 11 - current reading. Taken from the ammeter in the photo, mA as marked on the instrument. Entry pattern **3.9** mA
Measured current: **20** mA
